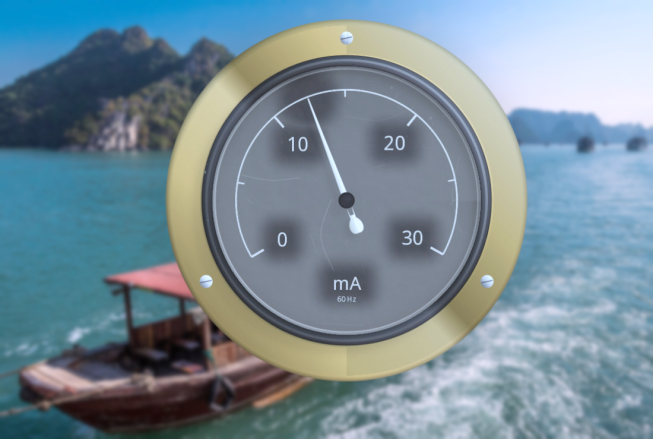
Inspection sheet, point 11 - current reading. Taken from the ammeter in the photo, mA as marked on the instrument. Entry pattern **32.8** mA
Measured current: **12.5** mA
